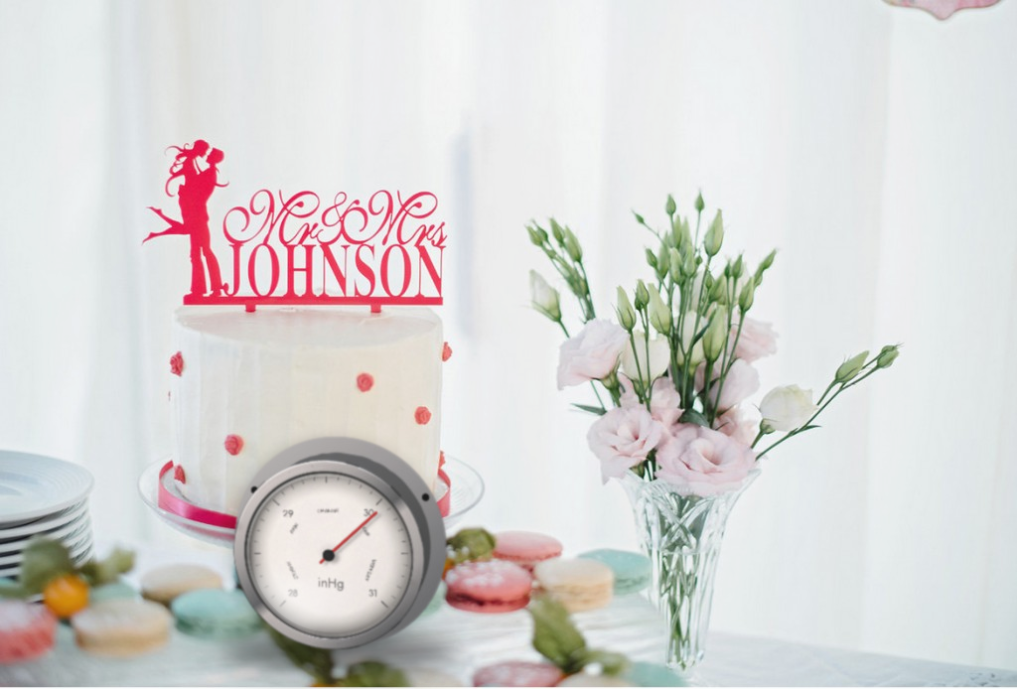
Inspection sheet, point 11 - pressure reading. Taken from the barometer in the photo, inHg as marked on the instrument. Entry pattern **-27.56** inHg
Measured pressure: **30.05** inHg
